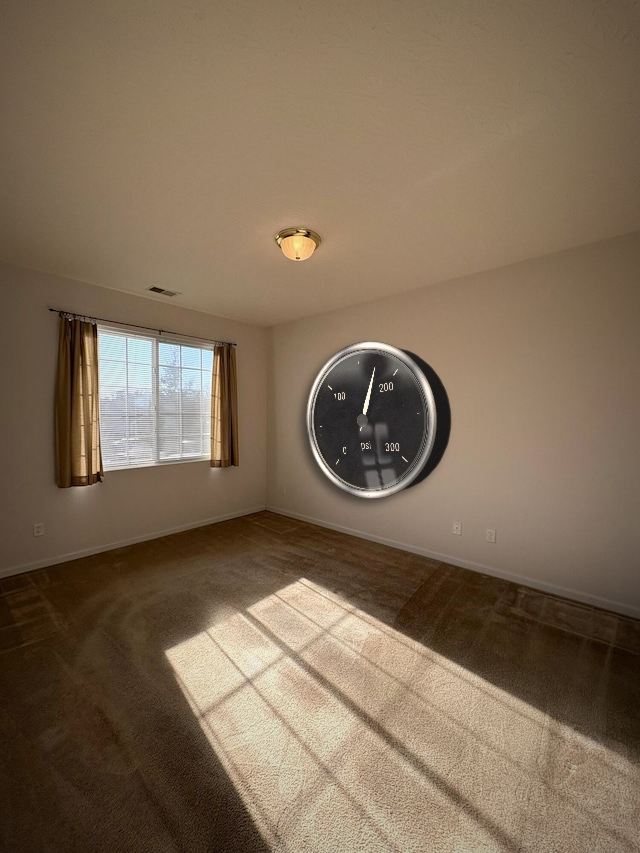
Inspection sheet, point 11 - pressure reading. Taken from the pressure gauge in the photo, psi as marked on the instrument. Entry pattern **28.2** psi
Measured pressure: **175** psi
